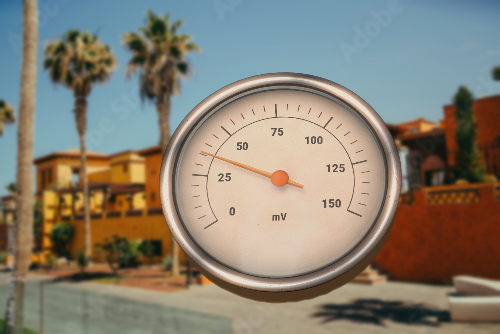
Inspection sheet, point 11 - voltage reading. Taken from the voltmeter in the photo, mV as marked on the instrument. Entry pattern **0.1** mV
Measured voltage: **35** mV
